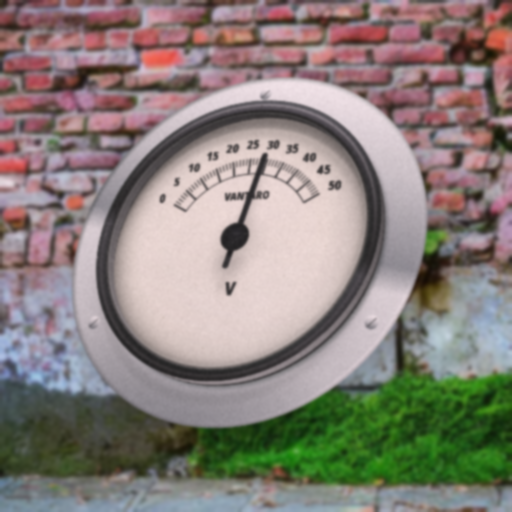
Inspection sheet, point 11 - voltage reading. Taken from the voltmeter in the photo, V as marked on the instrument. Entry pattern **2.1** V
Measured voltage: **30** V
